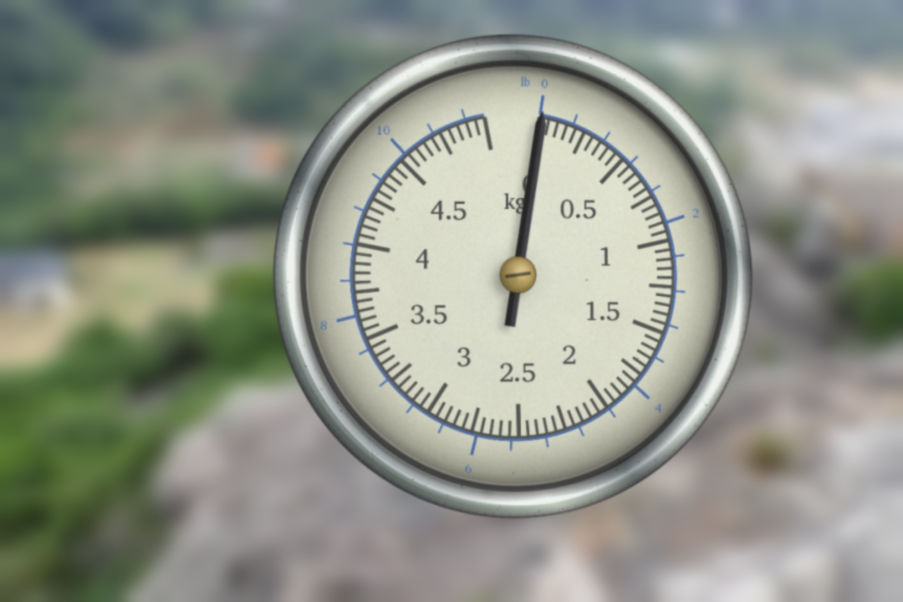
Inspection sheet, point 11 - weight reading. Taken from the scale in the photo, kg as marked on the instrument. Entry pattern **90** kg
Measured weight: **0** kg
